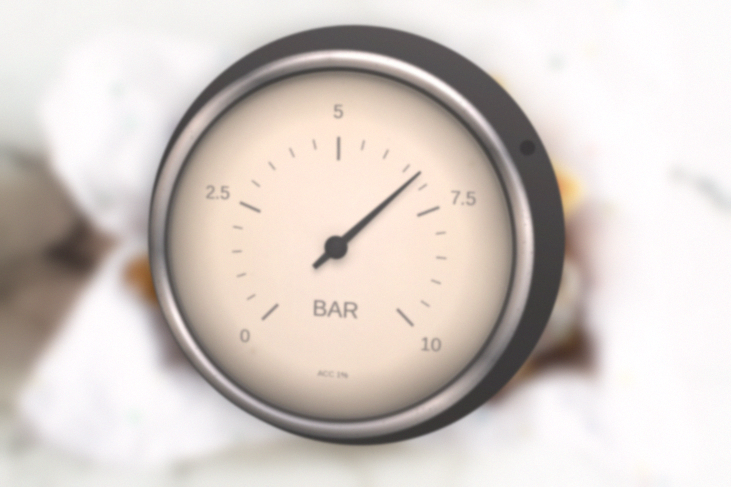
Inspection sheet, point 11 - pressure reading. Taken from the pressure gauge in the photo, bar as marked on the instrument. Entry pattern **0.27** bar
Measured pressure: **6.75** bar
